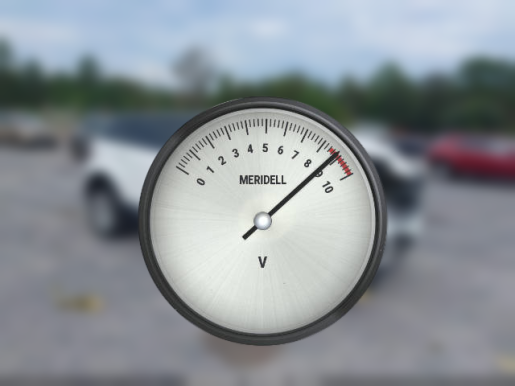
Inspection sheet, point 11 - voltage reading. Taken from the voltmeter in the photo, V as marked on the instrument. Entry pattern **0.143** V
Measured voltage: **8.8** V
